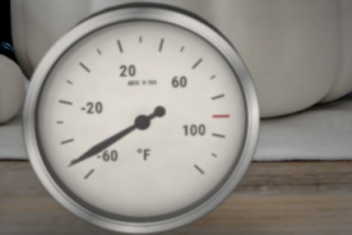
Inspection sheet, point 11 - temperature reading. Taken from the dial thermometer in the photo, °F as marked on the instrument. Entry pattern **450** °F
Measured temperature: **-50** °F
